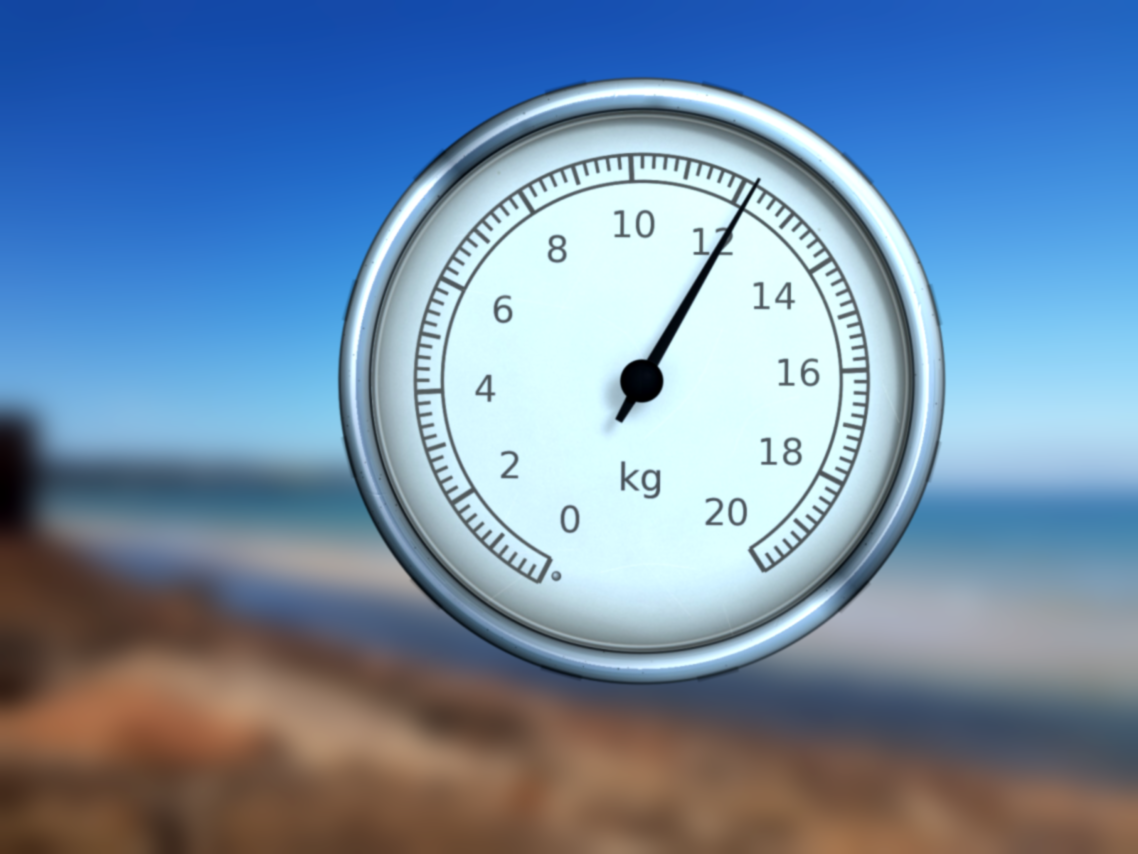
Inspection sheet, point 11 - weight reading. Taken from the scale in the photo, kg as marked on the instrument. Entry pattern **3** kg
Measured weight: **12.2** kg
